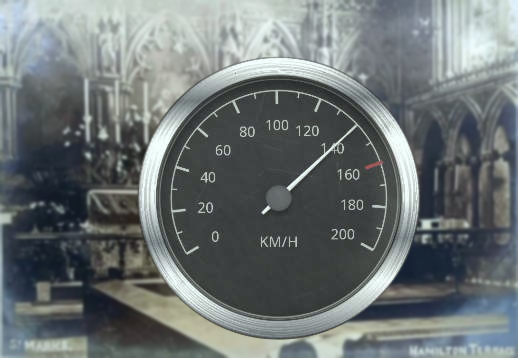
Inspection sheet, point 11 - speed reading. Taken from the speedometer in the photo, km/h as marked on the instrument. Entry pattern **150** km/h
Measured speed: **140** km/h
